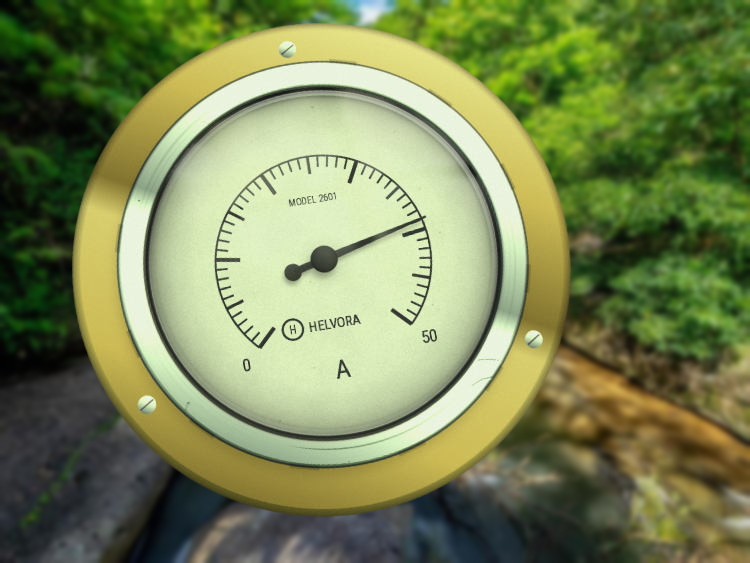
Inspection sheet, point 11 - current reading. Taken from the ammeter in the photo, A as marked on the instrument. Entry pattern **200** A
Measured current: **39** A
